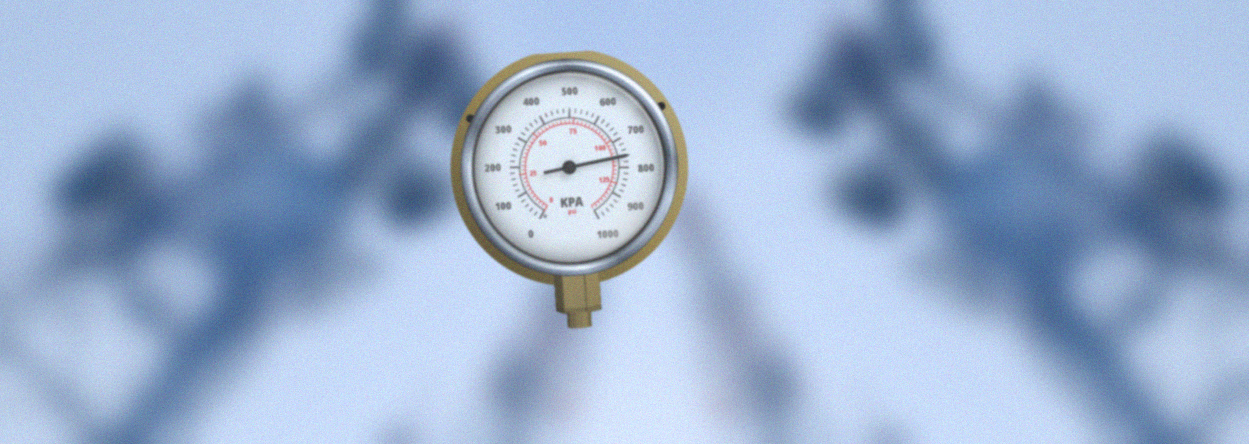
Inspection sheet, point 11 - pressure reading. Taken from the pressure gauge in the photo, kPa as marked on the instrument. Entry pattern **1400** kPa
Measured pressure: **760** kPa
